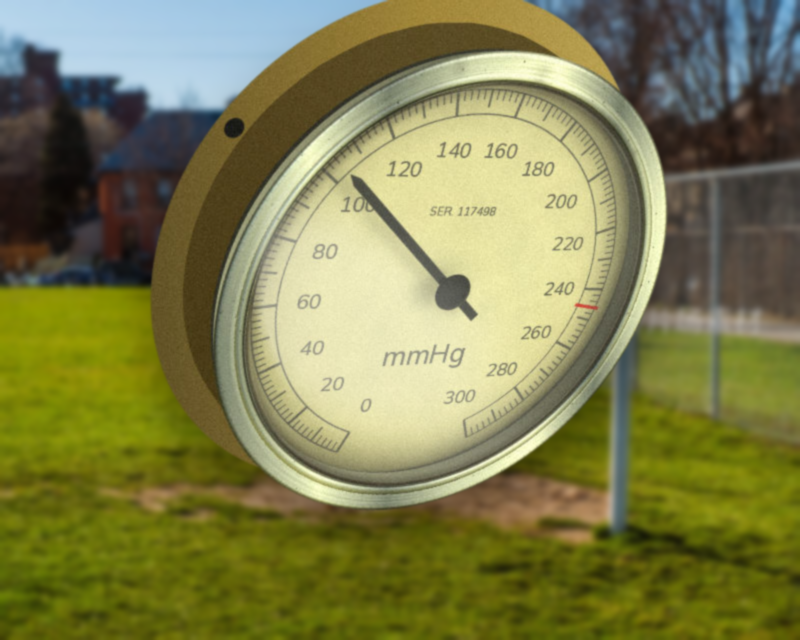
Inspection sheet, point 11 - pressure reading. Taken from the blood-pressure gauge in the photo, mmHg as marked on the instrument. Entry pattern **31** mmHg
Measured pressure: **104** mmHg
